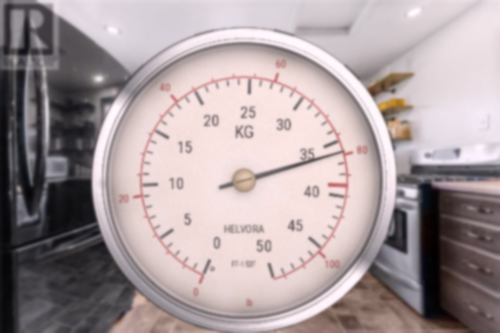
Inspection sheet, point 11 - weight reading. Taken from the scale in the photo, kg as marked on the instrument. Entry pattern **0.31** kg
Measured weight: **36** kg
